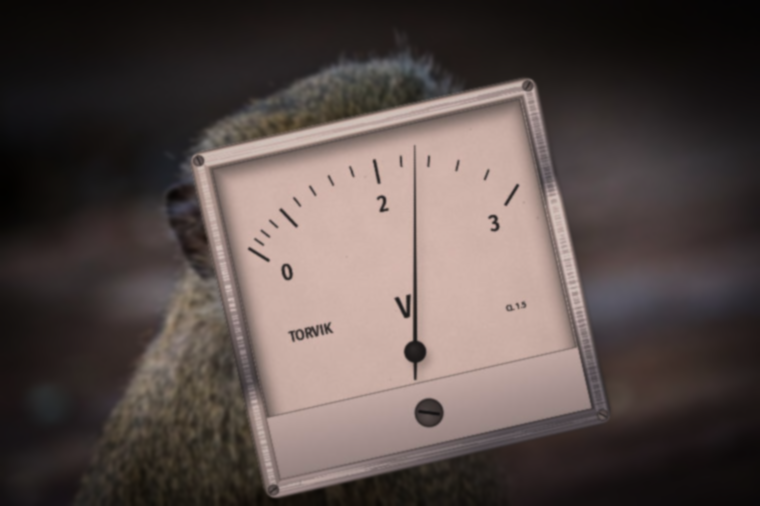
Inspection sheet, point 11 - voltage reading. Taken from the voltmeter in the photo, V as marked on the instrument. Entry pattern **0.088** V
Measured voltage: **2.3** V
